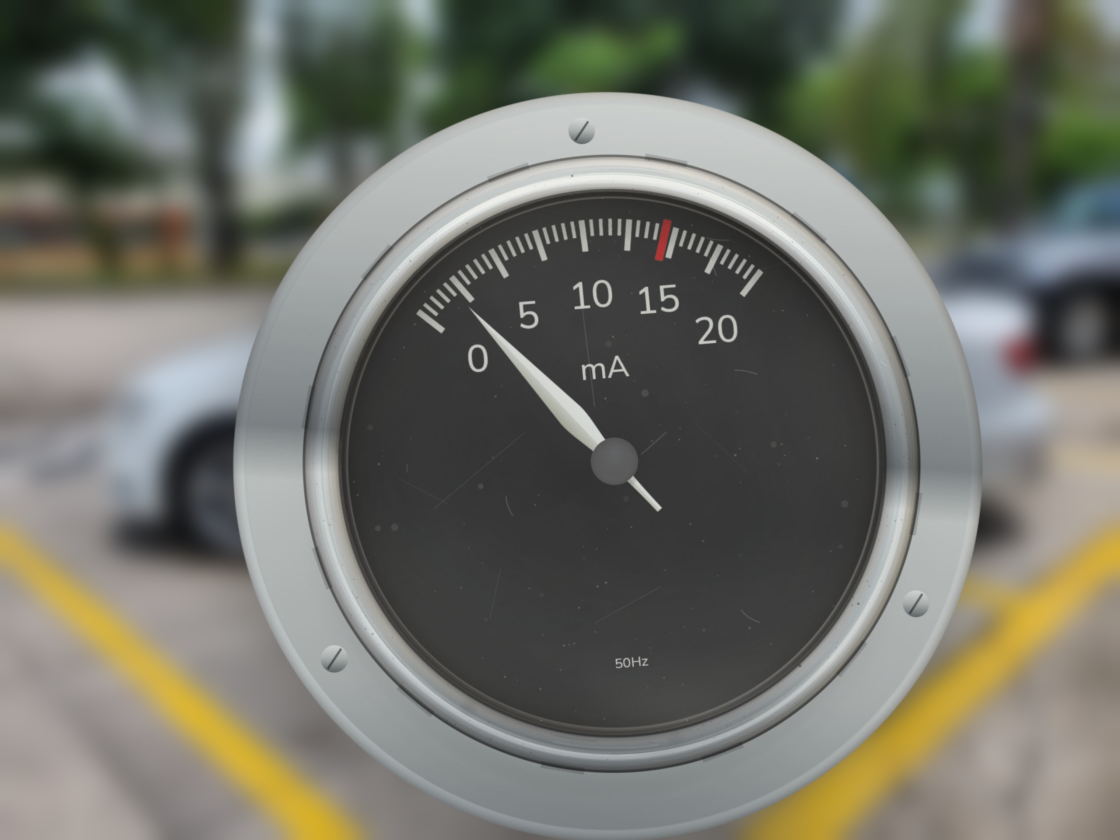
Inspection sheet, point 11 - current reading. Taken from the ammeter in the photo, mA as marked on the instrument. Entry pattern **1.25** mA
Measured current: **2** mA
